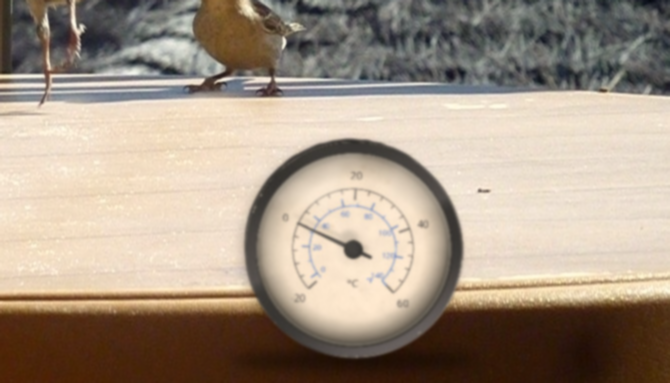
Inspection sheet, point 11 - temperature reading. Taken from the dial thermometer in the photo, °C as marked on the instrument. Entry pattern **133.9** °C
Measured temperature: **0** °C
